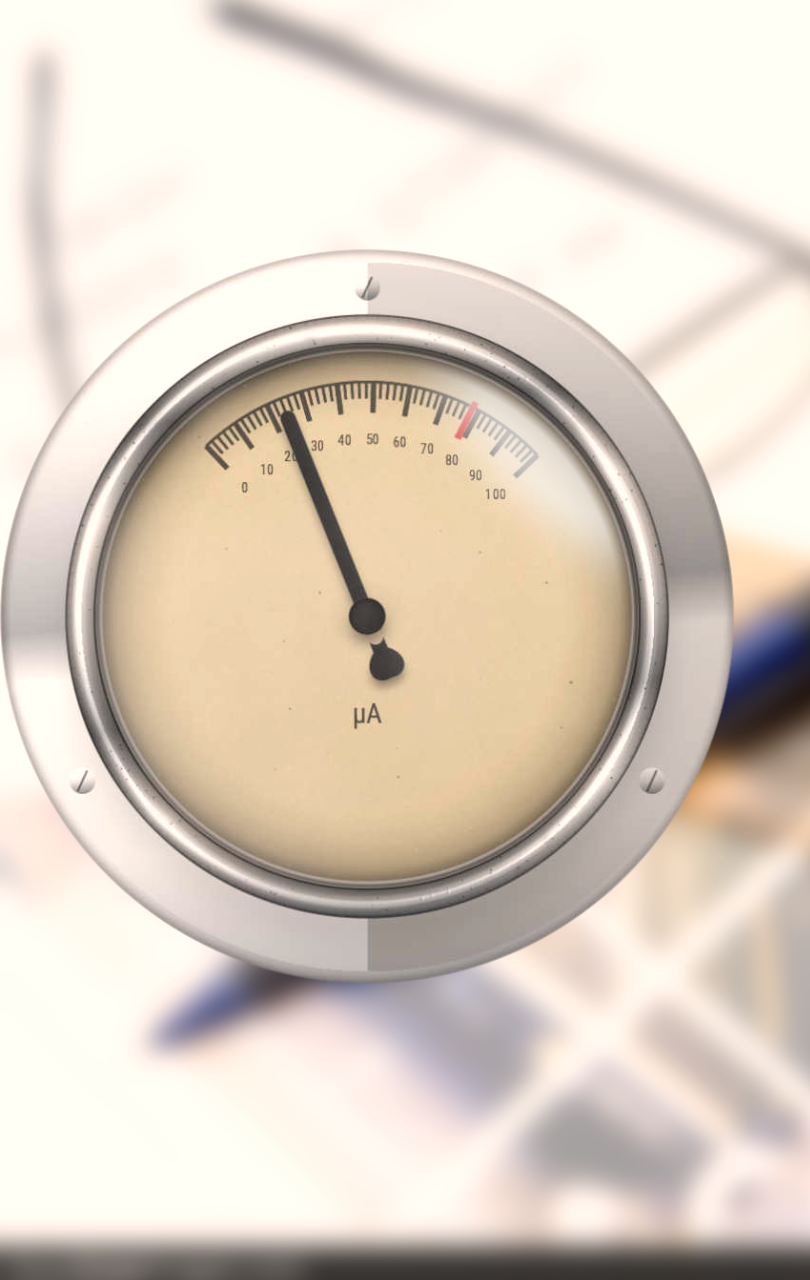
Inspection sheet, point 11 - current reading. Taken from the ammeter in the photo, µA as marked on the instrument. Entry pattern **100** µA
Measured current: **24** µA
